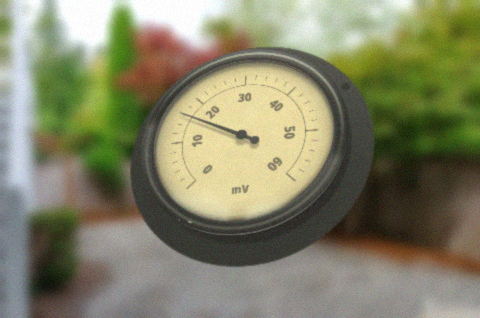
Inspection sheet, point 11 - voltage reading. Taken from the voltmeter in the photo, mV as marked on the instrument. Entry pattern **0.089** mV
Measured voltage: **16** mV
